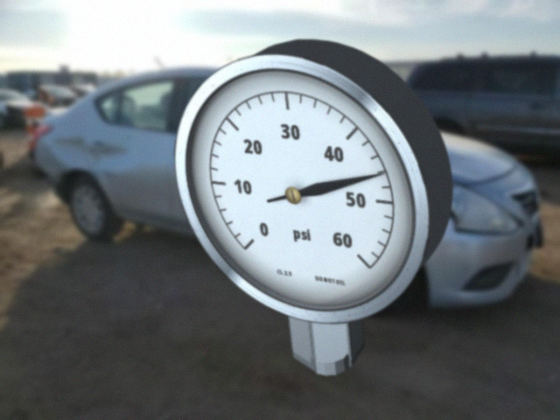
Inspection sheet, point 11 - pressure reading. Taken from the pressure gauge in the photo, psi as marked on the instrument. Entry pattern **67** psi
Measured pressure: **46** psi
